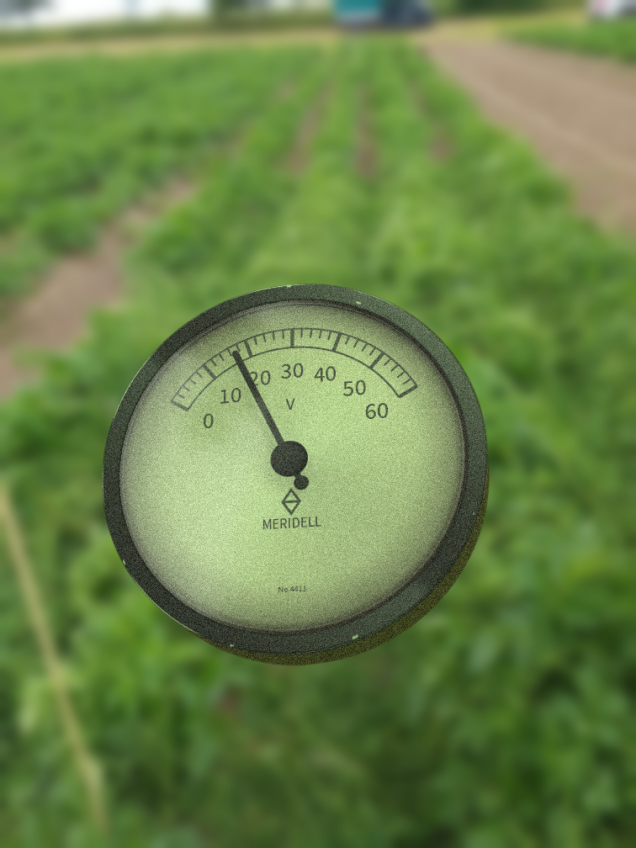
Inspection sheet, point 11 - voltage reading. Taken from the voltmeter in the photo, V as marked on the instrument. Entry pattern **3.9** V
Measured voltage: **17** V
